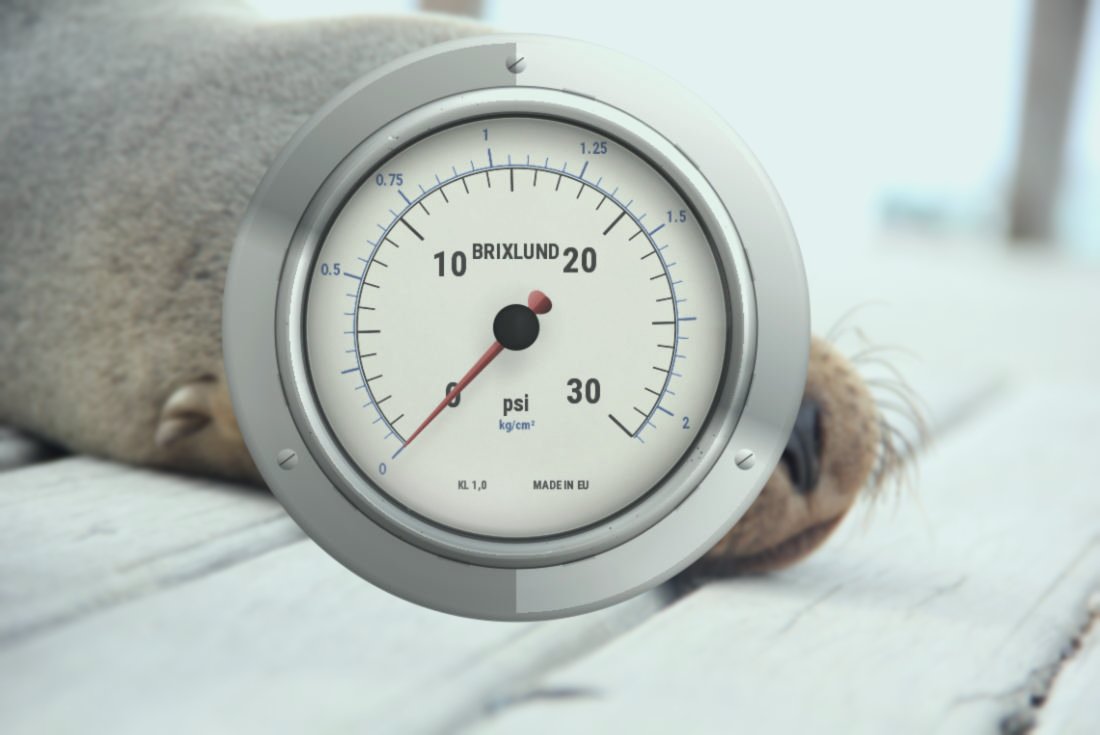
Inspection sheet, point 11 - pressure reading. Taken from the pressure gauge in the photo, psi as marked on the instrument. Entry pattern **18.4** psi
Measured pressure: **0** psi
